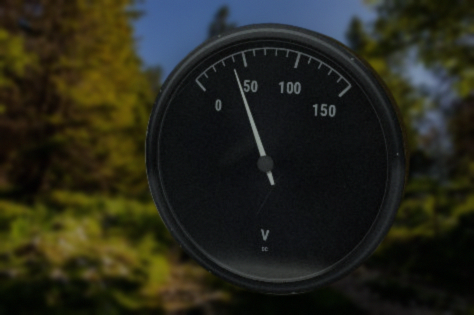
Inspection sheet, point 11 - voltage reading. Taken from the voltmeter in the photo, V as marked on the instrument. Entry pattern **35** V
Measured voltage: **40** V
